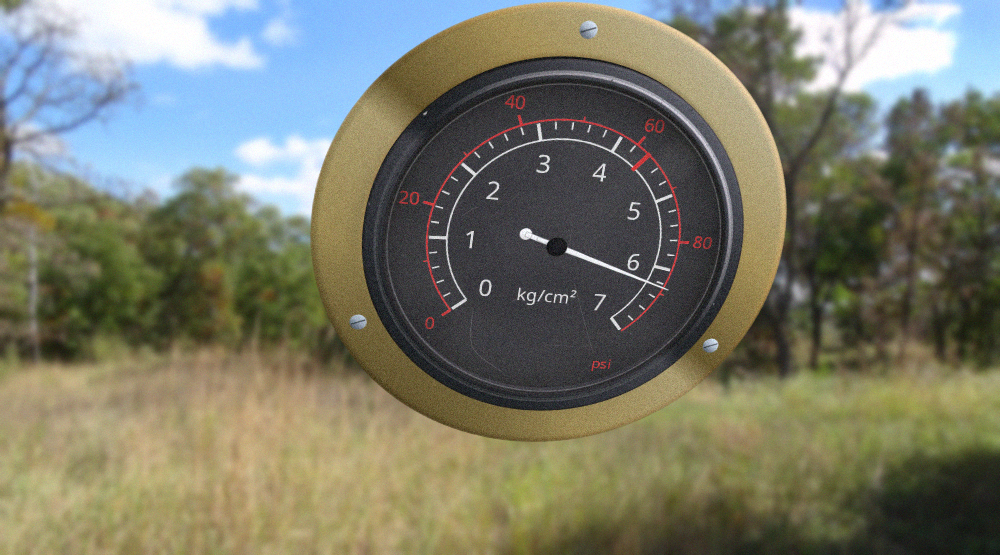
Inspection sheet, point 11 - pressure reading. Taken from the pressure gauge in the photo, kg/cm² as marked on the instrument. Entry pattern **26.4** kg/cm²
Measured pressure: **6.2** kg/cm²
